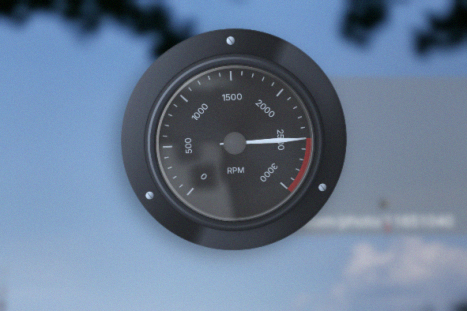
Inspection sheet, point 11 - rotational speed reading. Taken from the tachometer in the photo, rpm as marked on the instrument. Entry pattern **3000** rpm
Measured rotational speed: **2500** rpm
